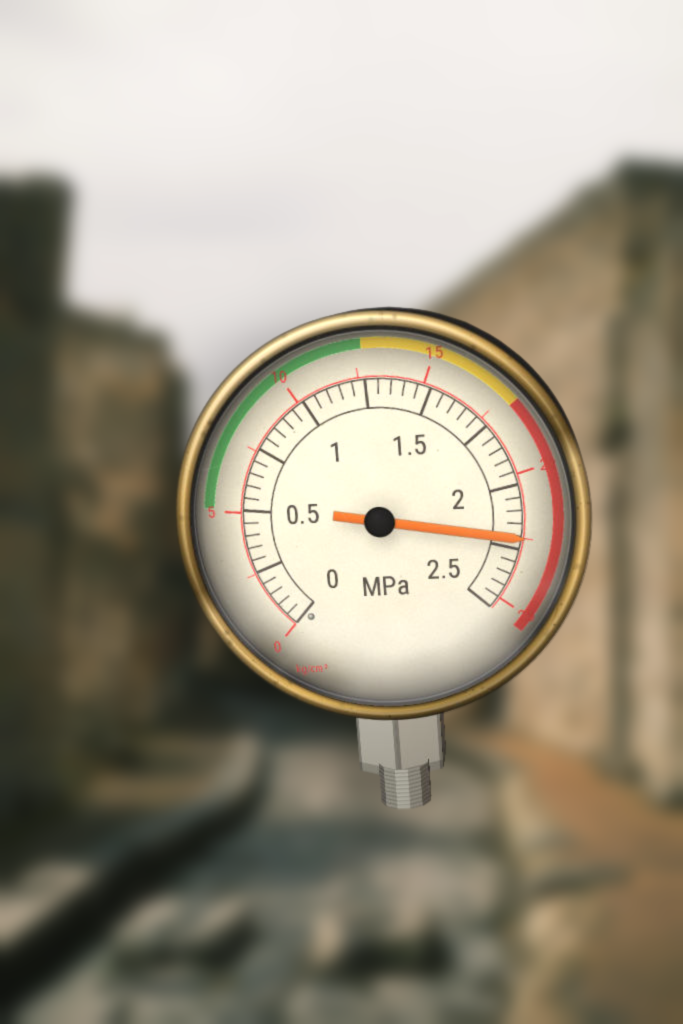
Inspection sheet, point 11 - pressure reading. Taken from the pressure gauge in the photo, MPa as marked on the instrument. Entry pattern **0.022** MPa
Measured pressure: **2.2** MPa
